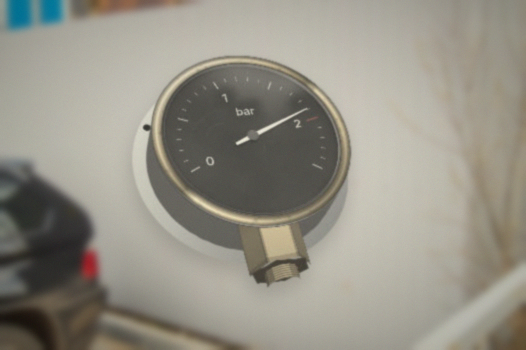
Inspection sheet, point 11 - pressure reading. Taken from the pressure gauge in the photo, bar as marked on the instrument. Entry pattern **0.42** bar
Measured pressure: **1.9** bar
